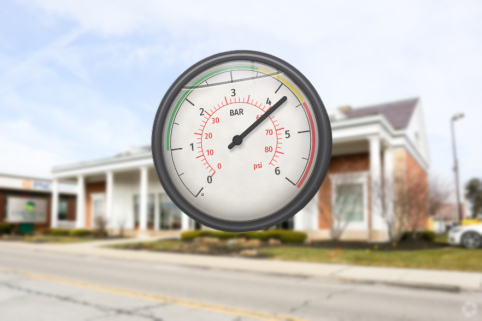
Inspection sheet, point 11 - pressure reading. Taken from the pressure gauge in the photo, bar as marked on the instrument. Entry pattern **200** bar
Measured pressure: **4.25** bar
